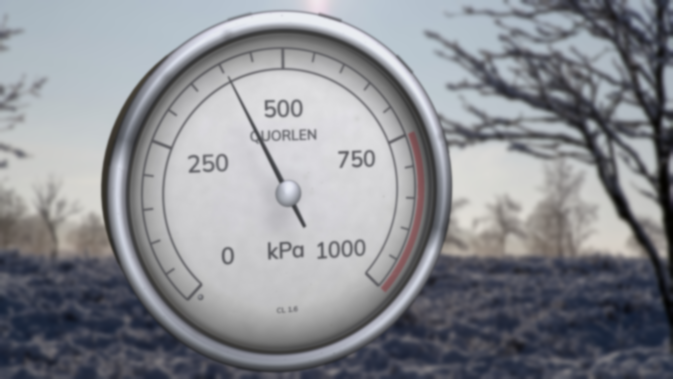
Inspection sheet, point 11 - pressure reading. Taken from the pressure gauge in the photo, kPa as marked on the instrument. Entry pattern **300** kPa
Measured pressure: **400** kPa
